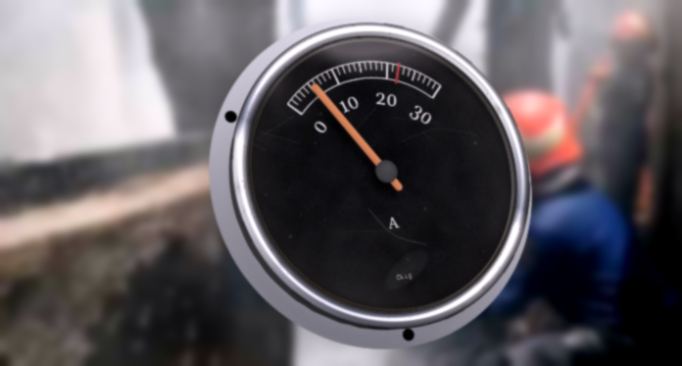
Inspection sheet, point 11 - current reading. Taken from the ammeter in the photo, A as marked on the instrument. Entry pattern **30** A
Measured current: **5** A
